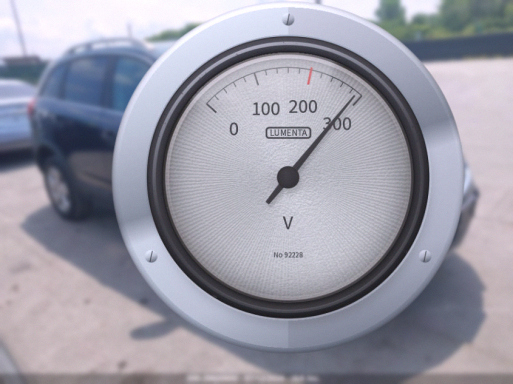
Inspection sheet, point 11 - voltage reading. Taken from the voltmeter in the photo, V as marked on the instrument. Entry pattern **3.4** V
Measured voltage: **290** V
